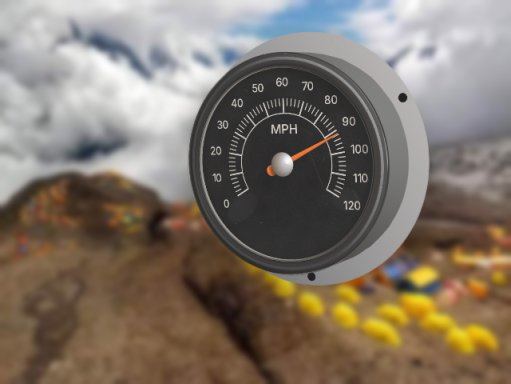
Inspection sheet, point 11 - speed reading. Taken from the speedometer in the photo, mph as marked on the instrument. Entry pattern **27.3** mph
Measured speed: **92** mph
